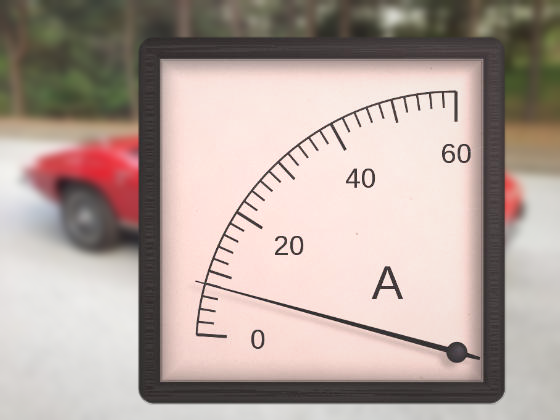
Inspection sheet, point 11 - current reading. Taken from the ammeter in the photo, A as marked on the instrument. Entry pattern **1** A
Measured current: **8** A
